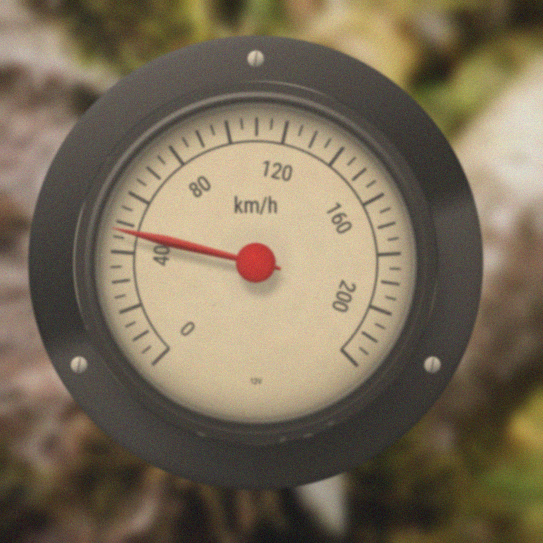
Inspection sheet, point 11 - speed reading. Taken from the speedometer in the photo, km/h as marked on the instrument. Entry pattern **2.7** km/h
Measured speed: **47.5** km/h
